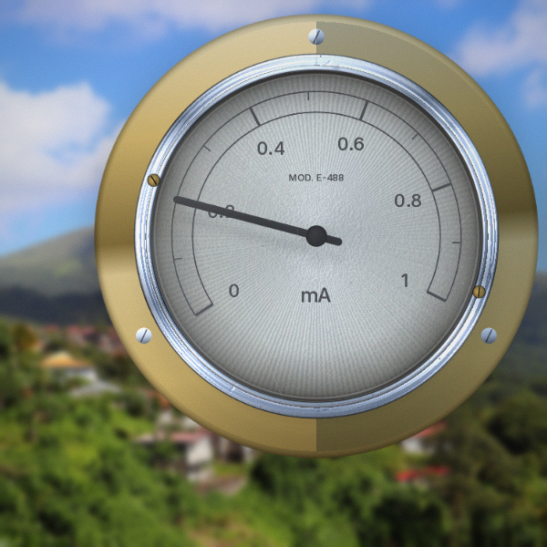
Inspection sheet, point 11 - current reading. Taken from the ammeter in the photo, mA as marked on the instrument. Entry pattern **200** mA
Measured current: **0.2** mA
